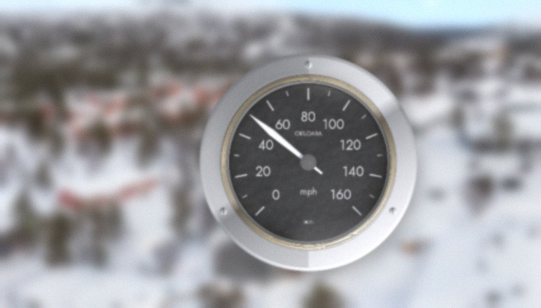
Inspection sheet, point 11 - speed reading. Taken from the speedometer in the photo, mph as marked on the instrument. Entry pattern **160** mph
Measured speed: **50** mph
